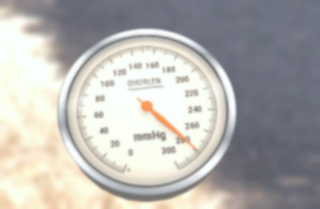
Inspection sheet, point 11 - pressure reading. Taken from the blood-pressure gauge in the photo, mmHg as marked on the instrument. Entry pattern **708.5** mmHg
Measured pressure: **280** mmHg
